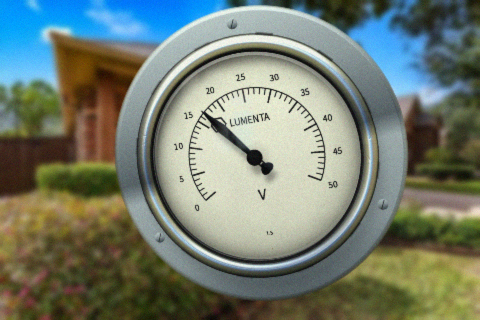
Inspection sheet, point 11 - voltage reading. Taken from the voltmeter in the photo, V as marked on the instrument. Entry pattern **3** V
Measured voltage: **17** V
